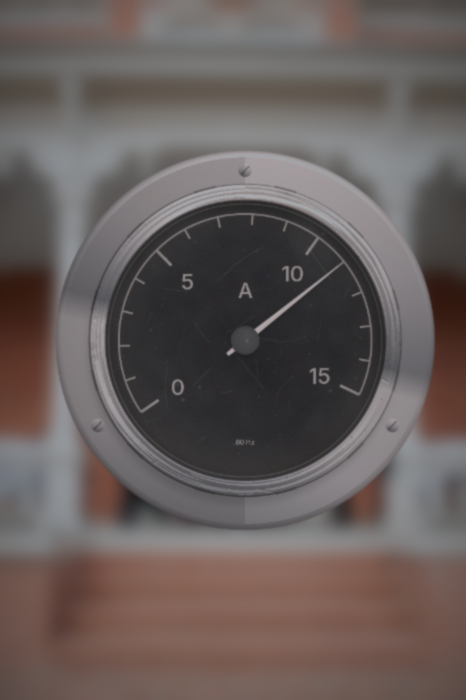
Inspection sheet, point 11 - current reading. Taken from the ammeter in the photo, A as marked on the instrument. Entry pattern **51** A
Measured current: **11** A
